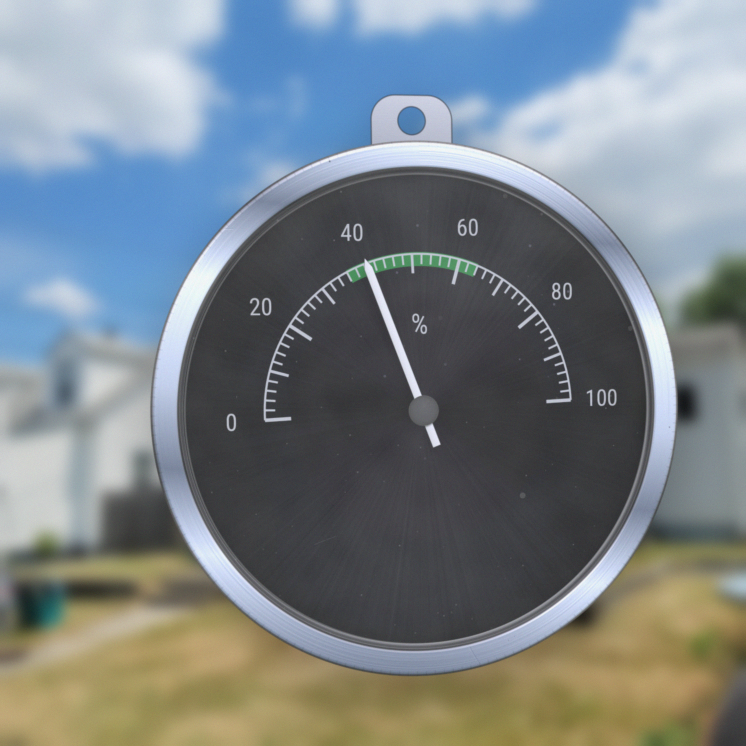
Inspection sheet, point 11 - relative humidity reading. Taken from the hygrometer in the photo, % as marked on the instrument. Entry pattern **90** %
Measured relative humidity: **40** %
